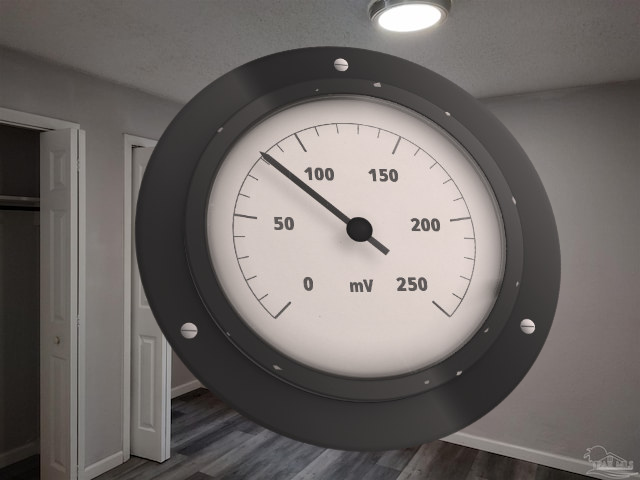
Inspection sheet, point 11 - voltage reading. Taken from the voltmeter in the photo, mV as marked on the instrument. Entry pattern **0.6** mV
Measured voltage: **80** mV
